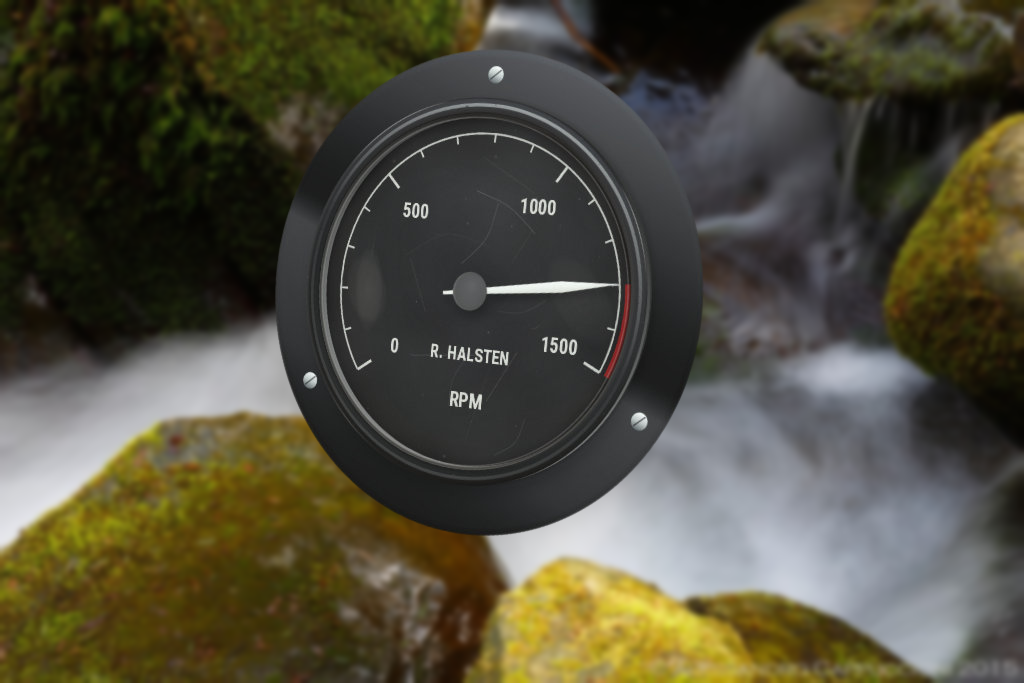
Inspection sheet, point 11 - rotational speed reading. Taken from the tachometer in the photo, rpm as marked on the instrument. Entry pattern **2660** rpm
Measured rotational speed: **1300** rpm
